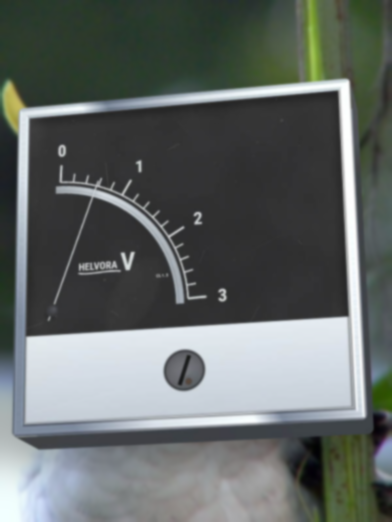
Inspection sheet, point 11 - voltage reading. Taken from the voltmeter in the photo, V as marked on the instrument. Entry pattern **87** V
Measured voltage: **0.6** V
